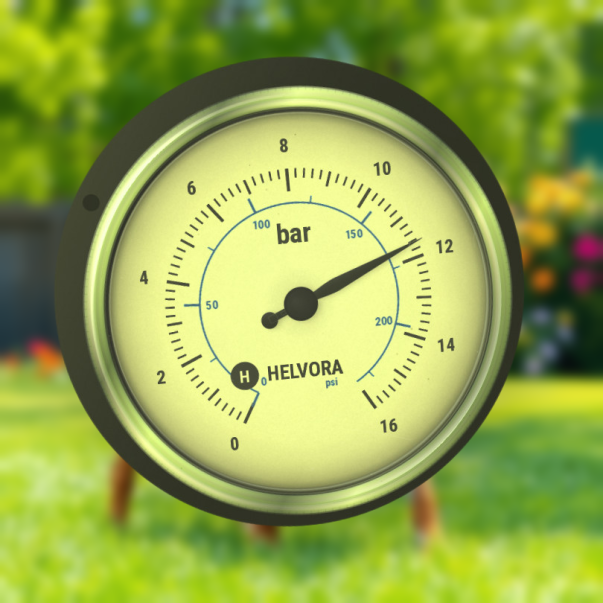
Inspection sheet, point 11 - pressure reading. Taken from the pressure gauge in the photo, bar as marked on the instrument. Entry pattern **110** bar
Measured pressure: **11.6** bar
